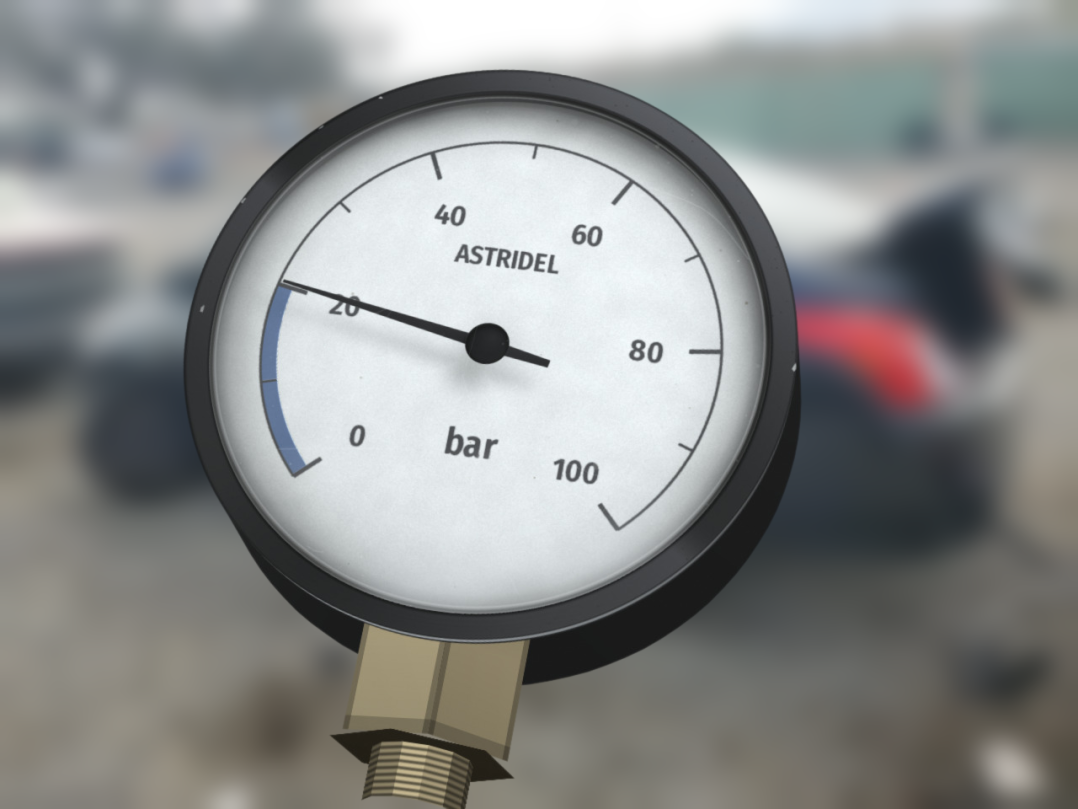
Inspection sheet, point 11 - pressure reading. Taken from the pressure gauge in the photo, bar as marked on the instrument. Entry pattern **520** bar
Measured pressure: **20** bar
